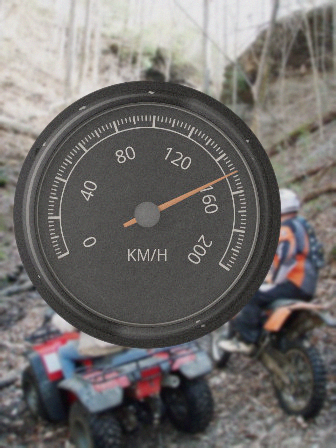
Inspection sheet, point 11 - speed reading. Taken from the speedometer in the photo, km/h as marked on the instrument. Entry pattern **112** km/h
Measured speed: **150** km/h
